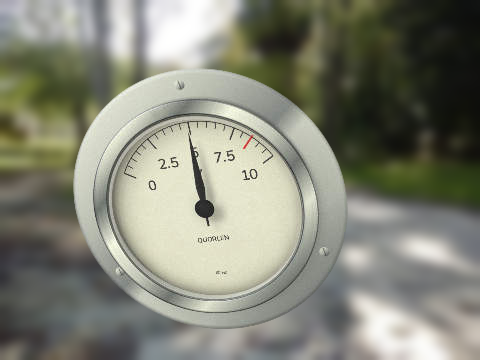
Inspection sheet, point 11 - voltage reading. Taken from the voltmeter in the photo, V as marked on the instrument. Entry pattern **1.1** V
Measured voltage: **5** V
